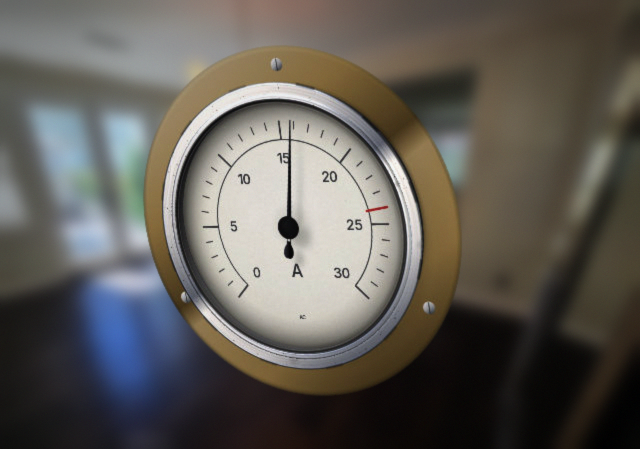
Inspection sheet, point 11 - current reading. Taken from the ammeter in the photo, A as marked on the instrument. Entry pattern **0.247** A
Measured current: **16** A
